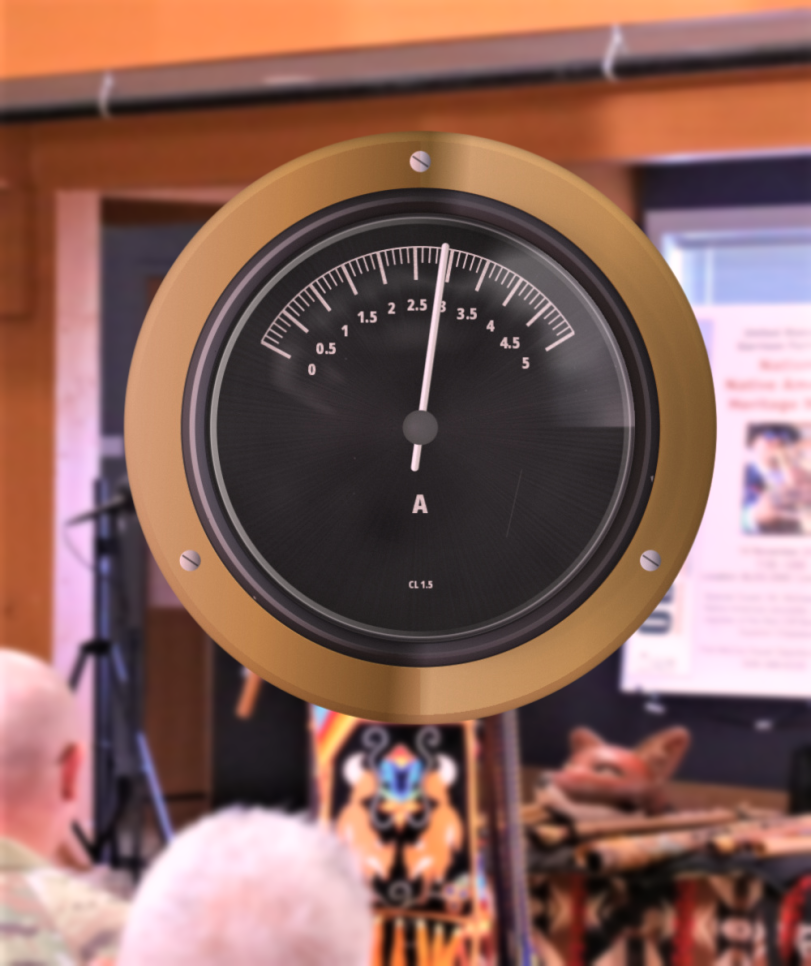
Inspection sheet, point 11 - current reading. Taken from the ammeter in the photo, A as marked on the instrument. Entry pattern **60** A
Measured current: **2.9** A
